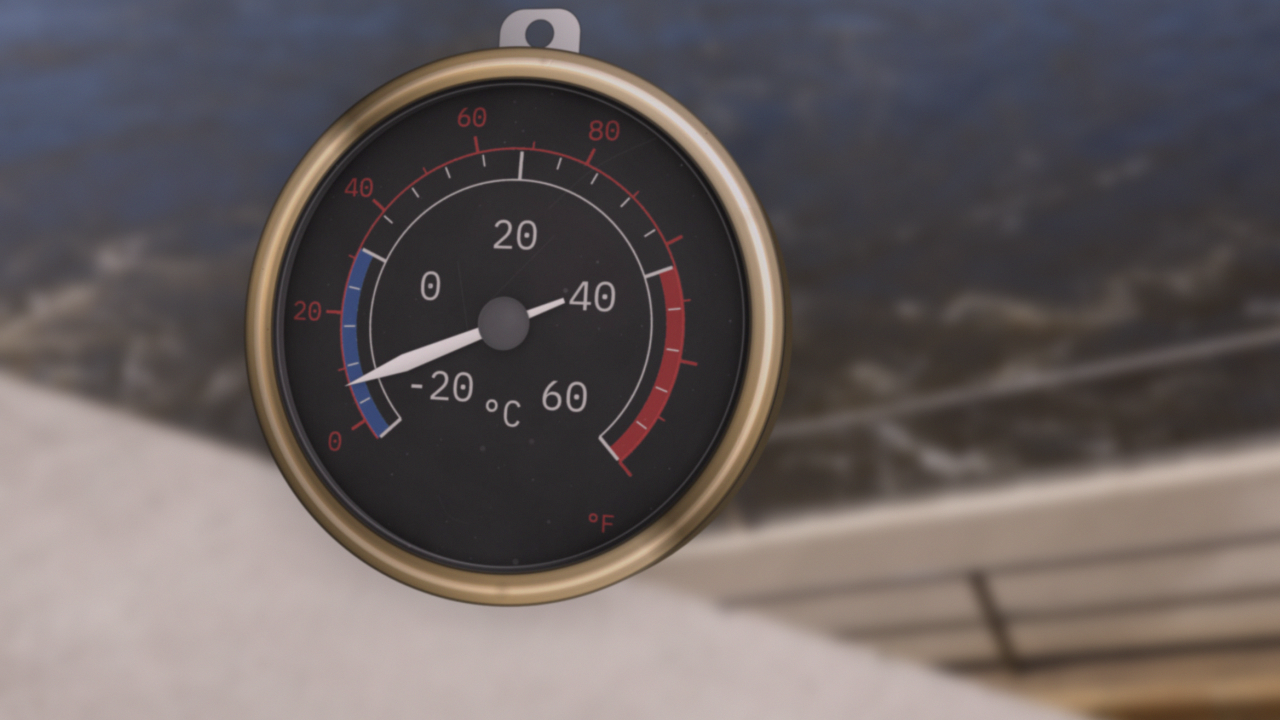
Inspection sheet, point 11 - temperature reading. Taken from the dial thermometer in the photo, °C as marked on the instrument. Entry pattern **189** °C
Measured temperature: **-14** °C
